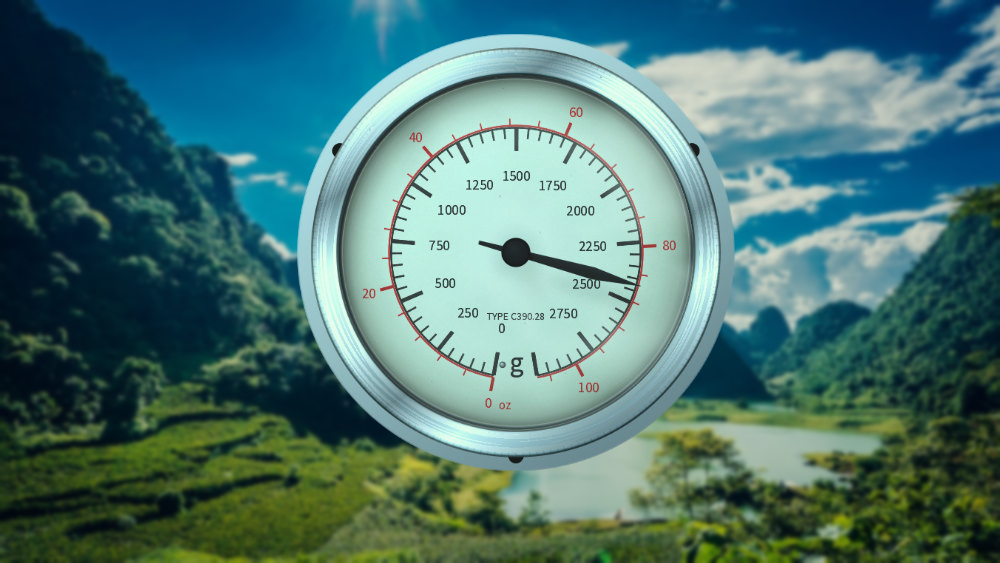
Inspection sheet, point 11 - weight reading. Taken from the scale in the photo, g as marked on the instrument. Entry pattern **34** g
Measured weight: **2425** g
